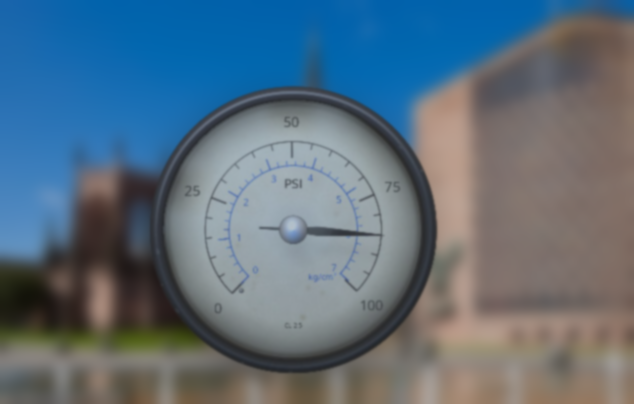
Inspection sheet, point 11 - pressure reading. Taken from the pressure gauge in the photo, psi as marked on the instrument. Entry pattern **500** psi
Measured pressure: **85** psi
